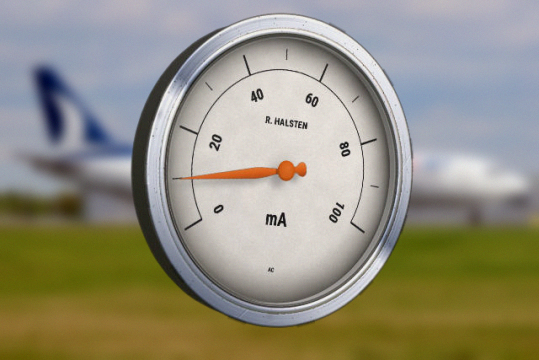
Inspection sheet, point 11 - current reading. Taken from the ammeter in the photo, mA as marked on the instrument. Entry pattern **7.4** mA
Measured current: **10** mA
